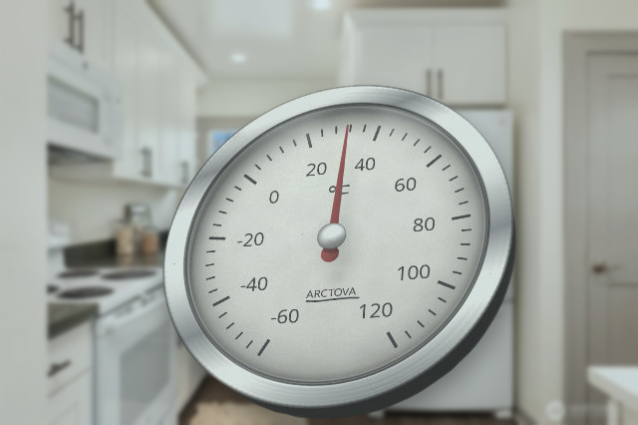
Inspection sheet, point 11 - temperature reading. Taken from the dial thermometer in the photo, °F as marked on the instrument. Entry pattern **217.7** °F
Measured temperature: **32** °F
